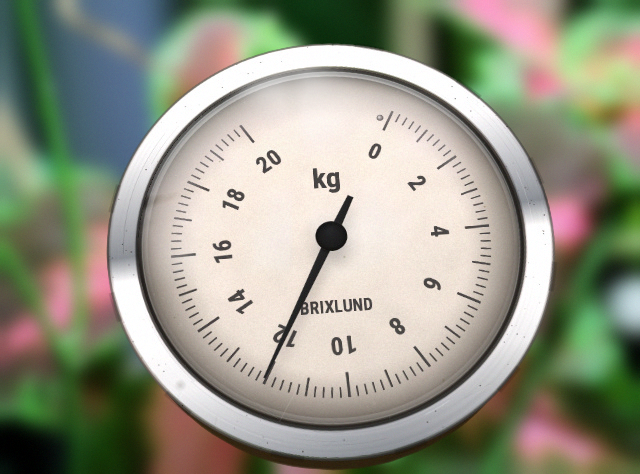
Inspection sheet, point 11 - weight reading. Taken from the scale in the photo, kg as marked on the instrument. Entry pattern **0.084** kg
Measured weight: **12** kg
